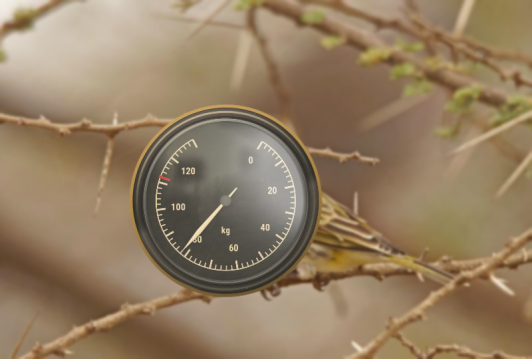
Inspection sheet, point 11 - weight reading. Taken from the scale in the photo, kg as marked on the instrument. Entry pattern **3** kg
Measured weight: **82** kg
